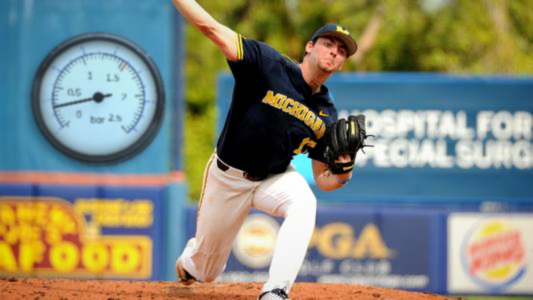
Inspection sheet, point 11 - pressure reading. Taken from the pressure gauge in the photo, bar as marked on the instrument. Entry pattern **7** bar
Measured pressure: **0.25** bar
